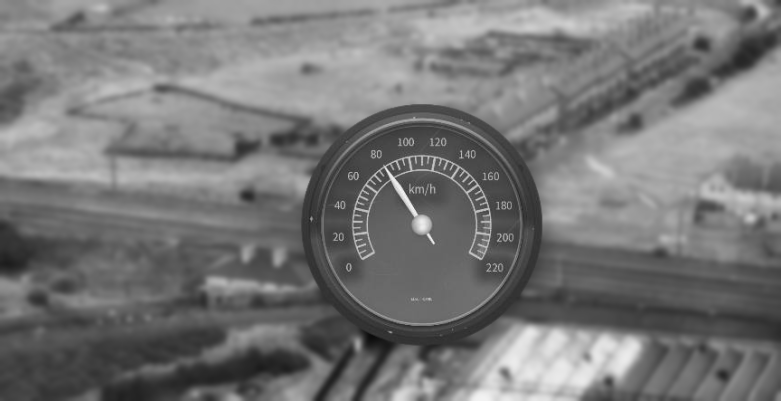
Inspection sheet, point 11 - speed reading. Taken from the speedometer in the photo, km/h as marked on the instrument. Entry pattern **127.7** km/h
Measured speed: **80** km/h
